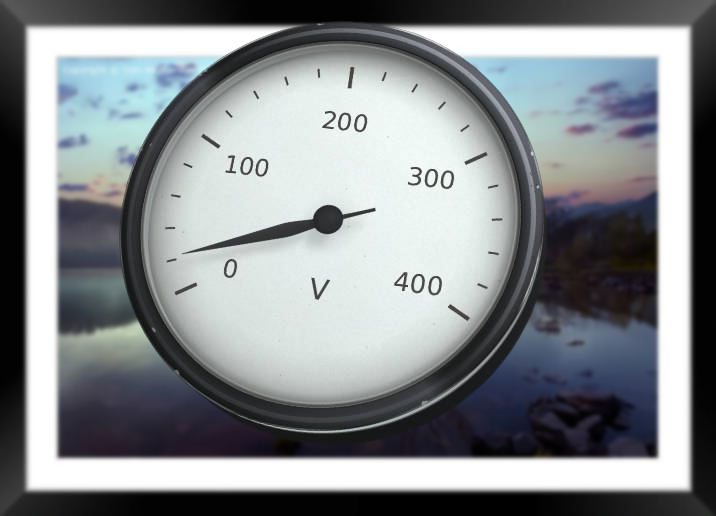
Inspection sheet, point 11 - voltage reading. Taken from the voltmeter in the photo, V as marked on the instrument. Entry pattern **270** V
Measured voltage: **20** V
